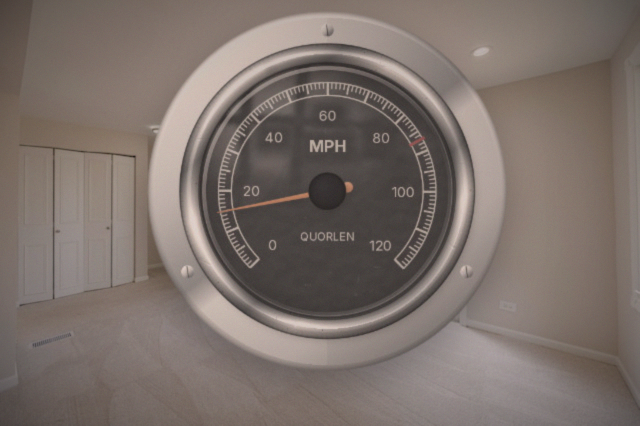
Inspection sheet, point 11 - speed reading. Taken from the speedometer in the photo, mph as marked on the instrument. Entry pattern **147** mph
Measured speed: **15** mph
